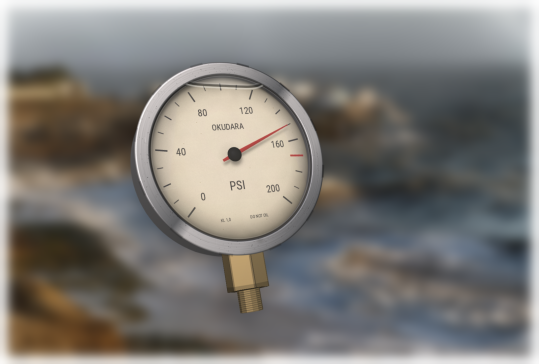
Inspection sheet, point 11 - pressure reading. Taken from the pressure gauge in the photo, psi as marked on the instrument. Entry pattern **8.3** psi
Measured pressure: **150** psi
